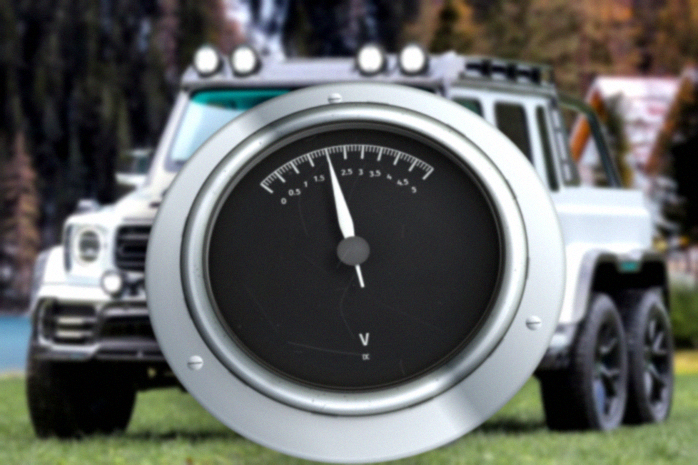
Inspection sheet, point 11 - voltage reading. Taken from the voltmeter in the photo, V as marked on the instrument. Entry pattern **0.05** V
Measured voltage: **2** V
